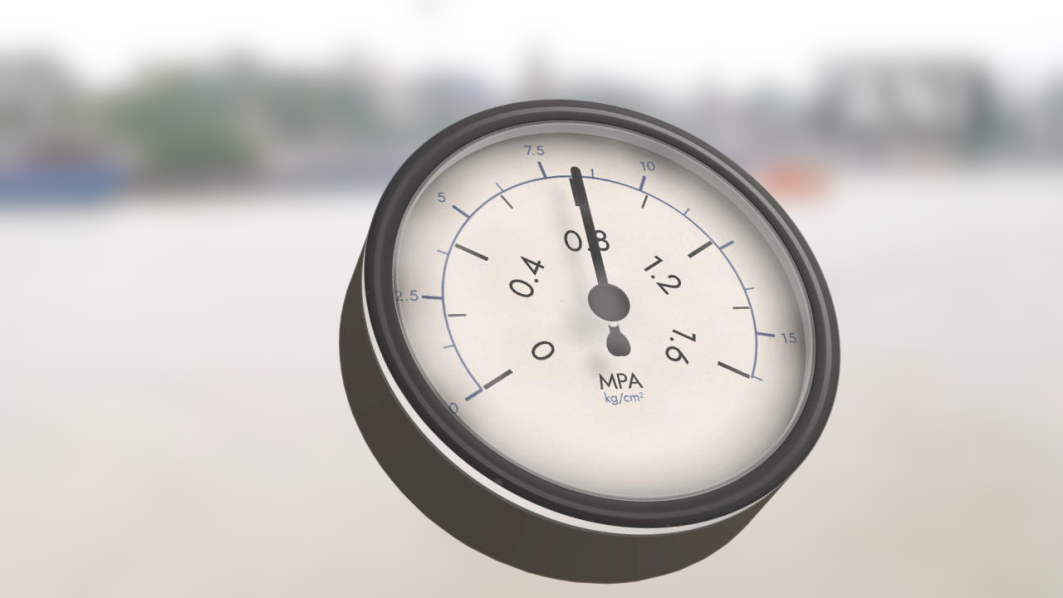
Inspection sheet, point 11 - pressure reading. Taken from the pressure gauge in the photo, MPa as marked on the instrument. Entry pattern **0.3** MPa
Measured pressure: **0.8** MPa
